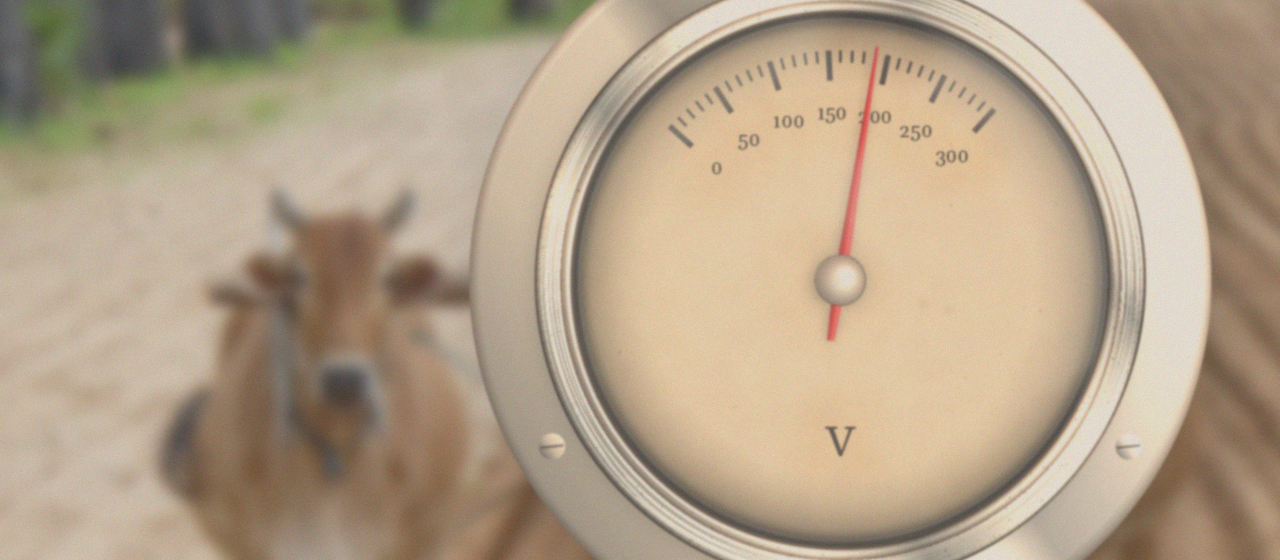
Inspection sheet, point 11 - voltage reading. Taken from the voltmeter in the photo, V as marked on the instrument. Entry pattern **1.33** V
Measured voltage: **190** V
